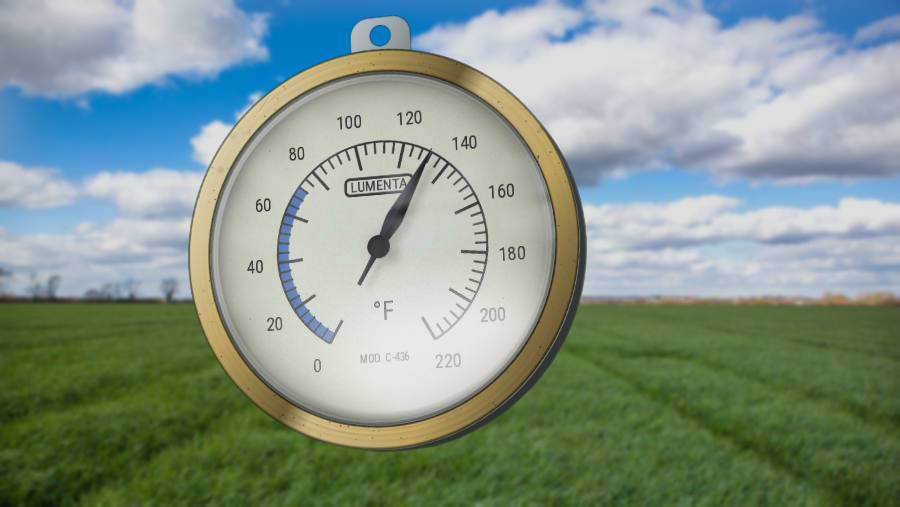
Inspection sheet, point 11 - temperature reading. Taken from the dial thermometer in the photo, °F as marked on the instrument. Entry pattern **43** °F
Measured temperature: **132** °F
